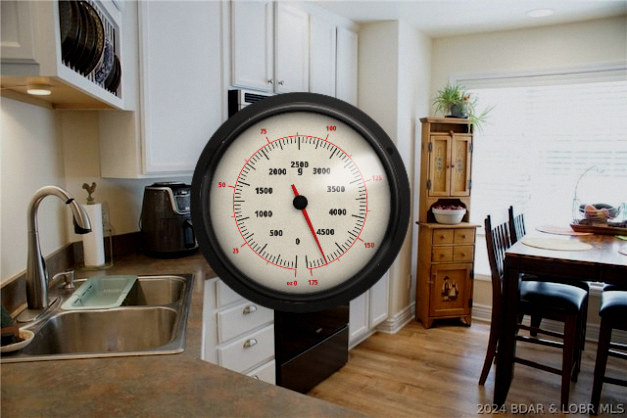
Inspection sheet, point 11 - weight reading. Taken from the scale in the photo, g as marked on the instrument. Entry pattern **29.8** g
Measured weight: **4750** g
